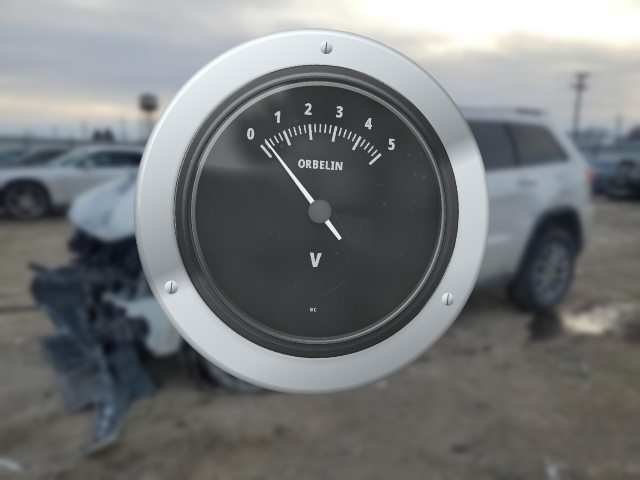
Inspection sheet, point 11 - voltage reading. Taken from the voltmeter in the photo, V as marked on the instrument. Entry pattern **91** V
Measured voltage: **0.2** V
